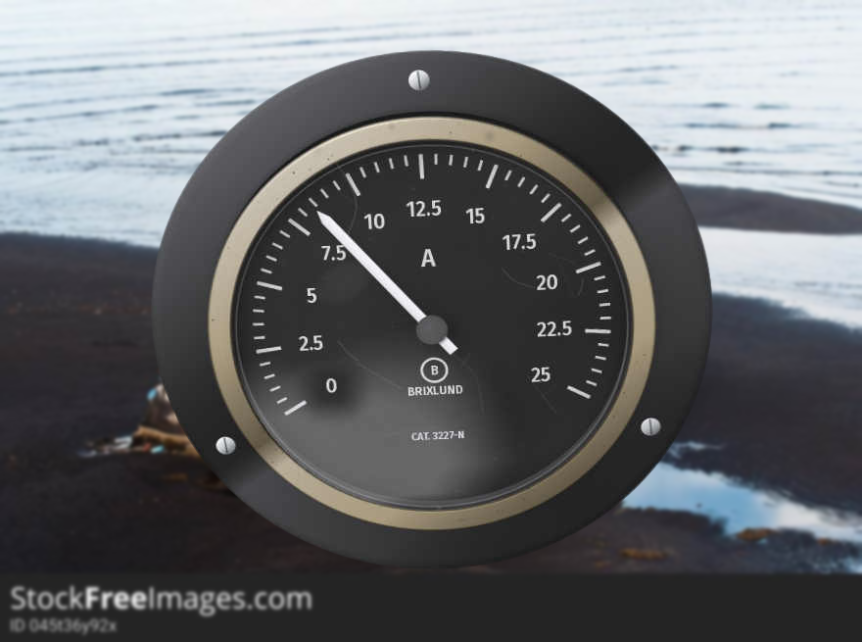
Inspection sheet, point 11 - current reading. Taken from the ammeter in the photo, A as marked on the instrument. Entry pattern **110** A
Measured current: **8.5** A
